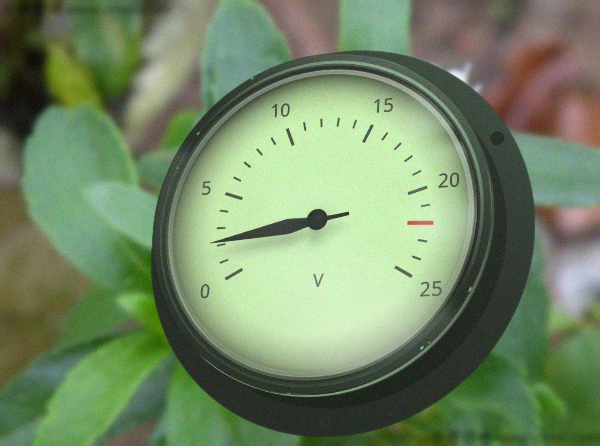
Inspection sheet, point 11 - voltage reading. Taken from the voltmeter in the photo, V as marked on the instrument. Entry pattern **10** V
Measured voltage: **2** V
